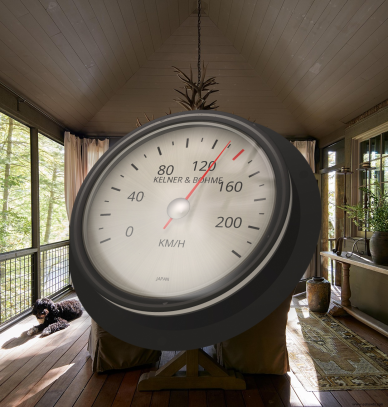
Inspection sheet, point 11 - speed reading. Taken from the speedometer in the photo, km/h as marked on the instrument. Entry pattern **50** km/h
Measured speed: **130** km/h
